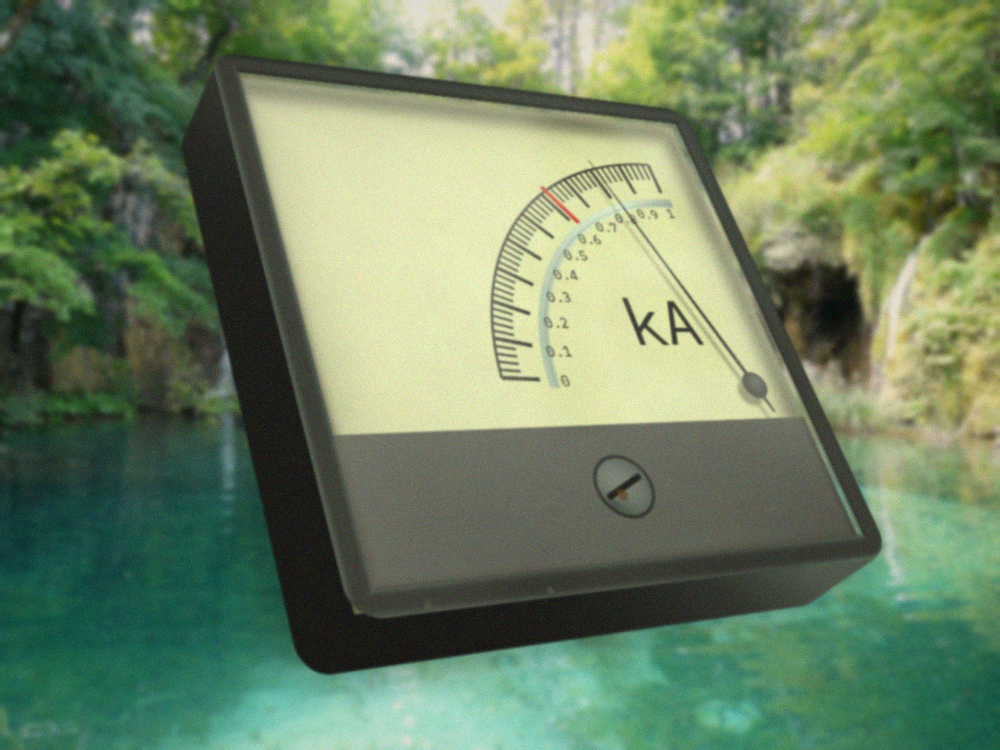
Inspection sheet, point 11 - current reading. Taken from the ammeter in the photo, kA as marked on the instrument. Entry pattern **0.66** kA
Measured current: **0.8** kA
